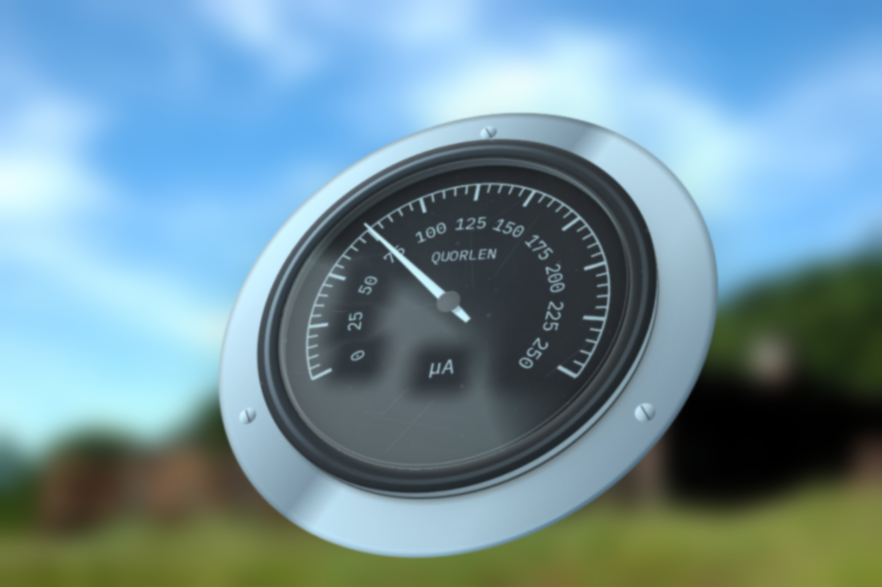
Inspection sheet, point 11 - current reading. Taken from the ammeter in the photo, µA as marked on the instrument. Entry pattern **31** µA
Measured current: **75** µA
